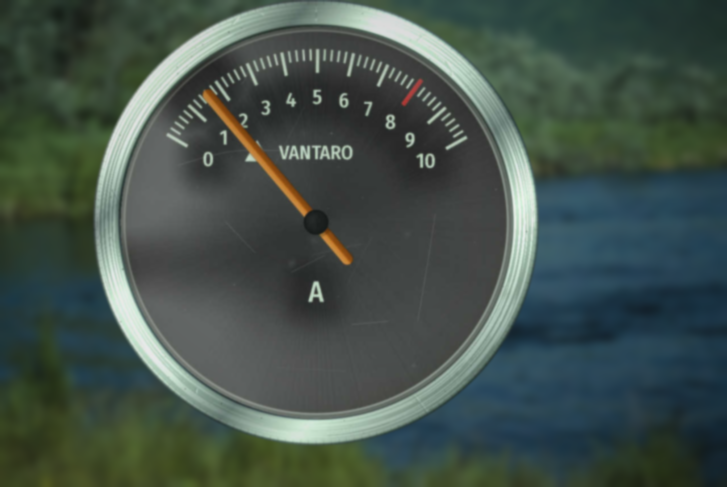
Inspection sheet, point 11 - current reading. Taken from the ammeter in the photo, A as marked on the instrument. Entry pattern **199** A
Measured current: **1.6** A
